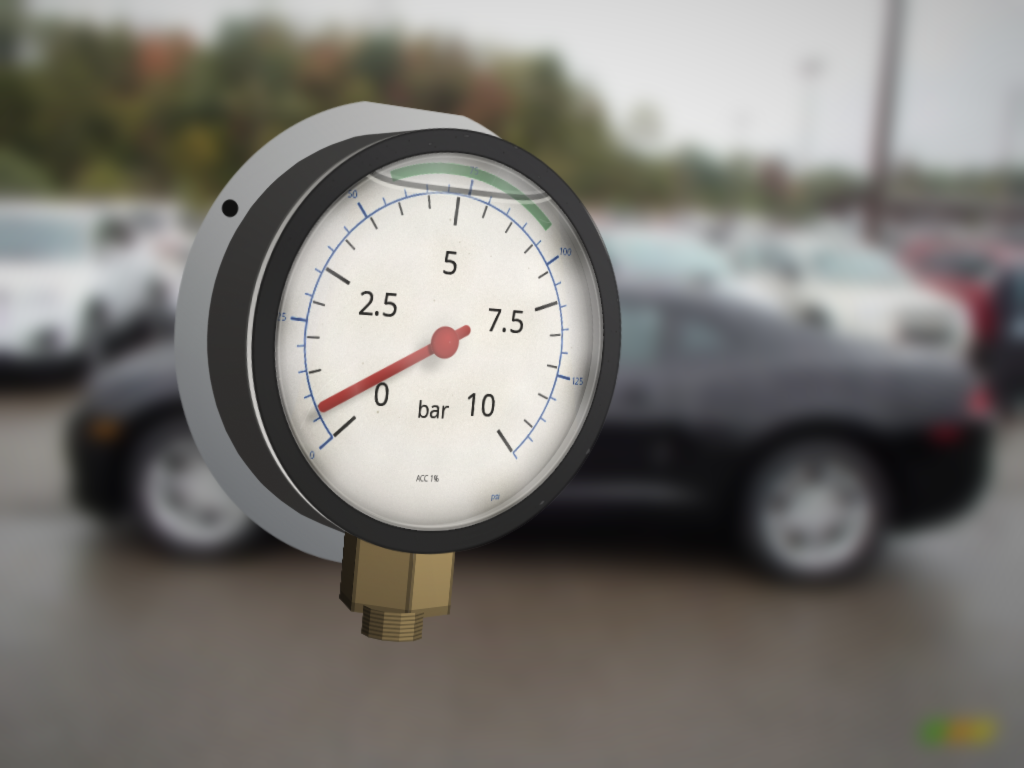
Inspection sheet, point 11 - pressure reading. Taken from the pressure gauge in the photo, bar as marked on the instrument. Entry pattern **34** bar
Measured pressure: **0.5** bar
